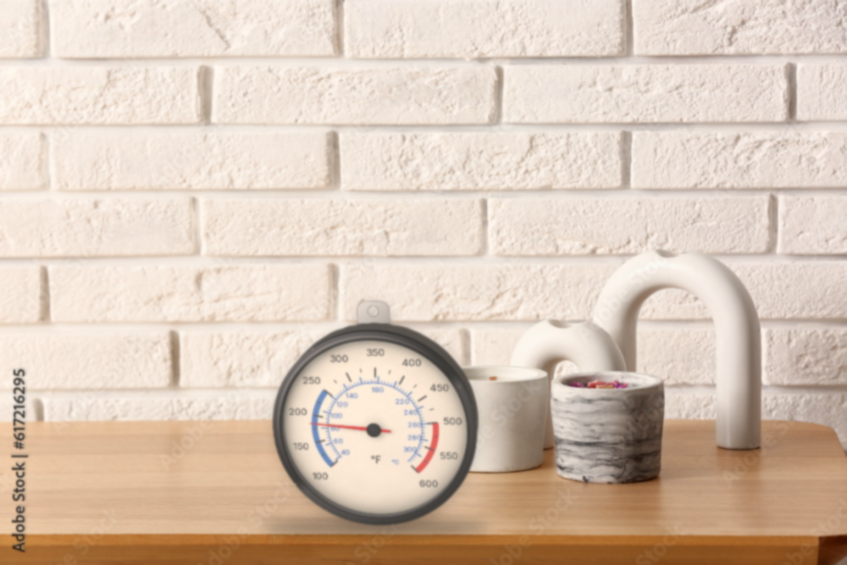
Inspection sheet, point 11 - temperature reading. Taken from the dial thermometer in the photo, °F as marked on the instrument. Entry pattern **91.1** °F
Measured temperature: **187.5** °F
